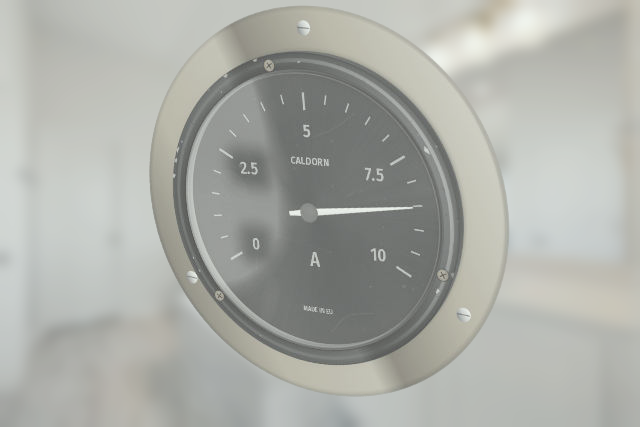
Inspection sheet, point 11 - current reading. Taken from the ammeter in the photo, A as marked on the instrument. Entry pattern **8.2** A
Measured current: **8.5** A
